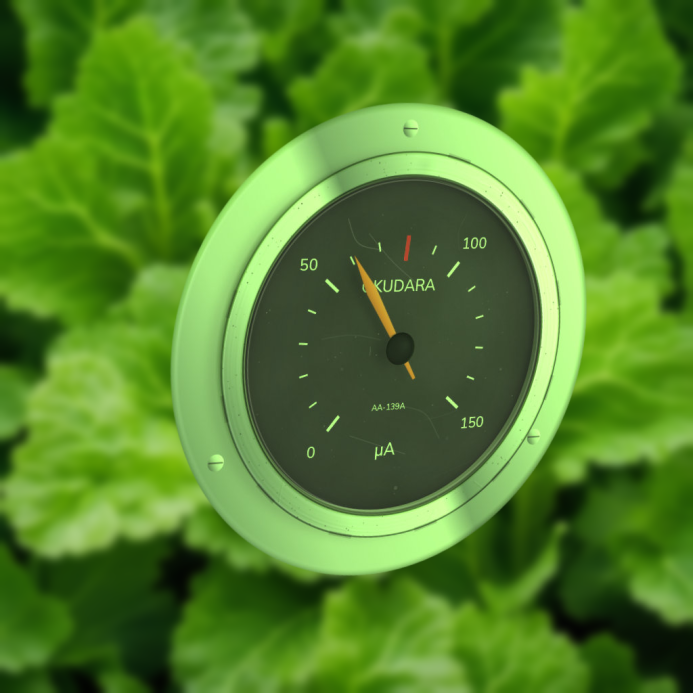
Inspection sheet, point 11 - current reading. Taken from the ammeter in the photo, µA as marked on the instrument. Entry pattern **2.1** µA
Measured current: **60** µA
